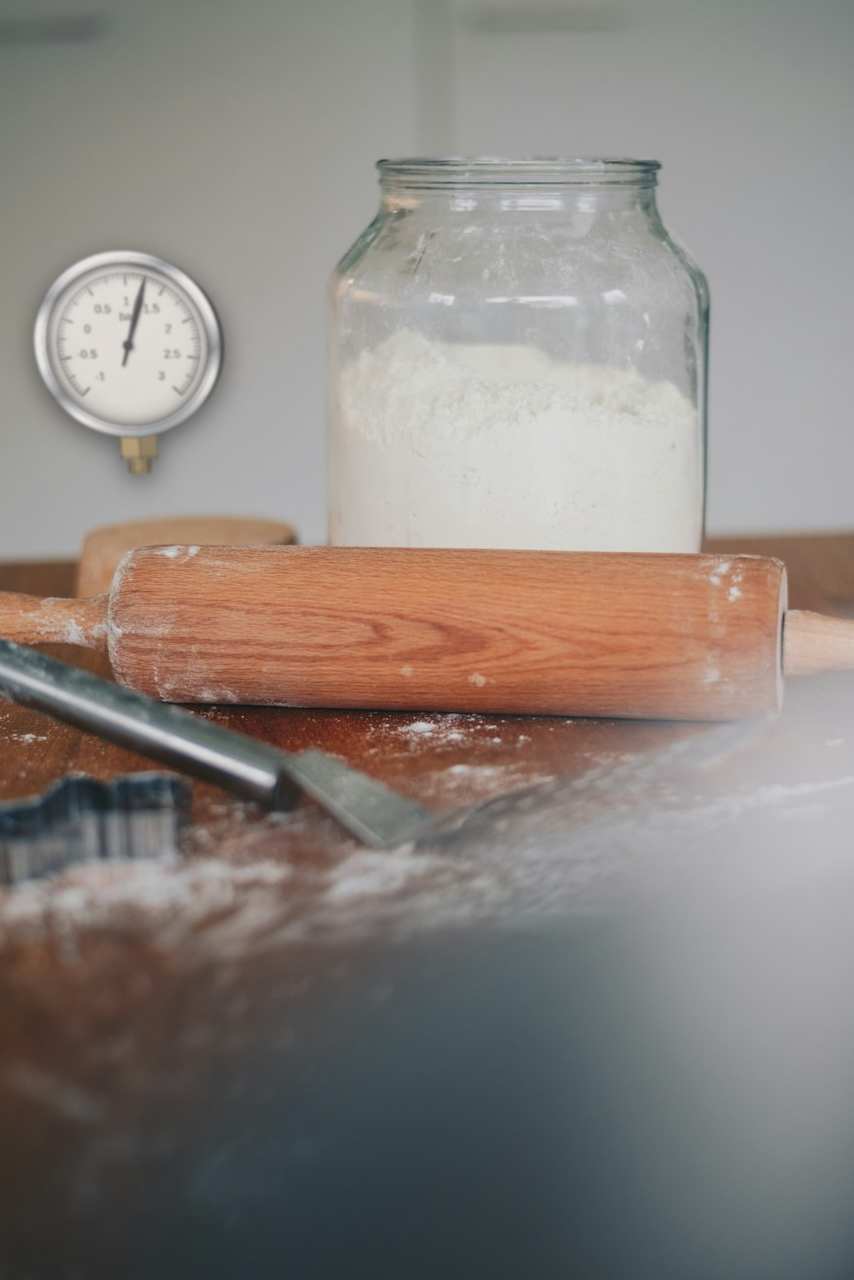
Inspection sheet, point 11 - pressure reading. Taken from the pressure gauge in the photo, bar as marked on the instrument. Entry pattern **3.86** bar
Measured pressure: **1.25** bar
